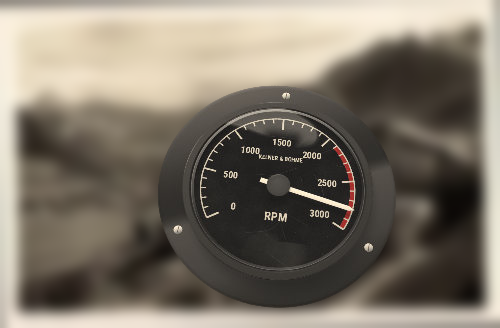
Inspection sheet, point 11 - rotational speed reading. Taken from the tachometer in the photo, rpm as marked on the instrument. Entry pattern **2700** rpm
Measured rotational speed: **2800** rpm
